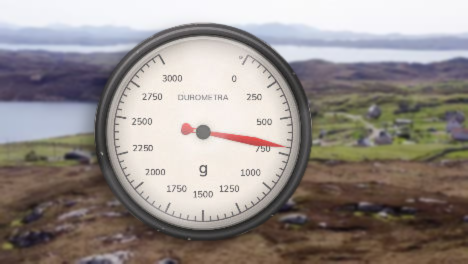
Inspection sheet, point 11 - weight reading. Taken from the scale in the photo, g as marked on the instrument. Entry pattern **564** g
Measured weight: **700** g
